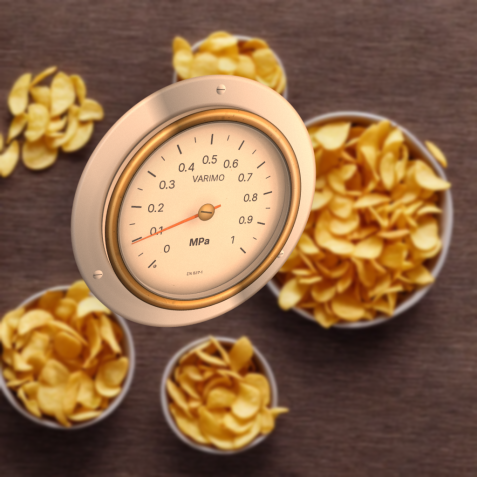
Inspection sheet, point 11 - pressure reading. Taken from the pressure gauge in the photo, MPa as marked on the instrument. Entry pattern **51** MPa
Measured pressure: **0.1** MPa
